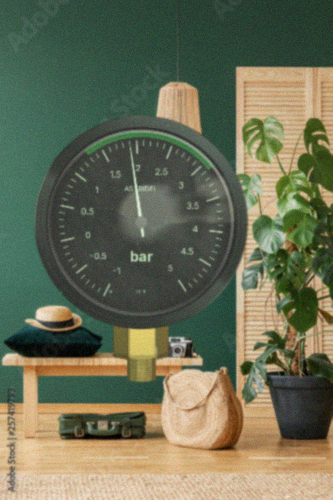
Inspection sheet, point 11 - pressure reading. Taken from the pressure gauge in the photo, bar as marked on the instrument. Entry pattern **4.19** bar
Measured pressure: **1.9** bar
